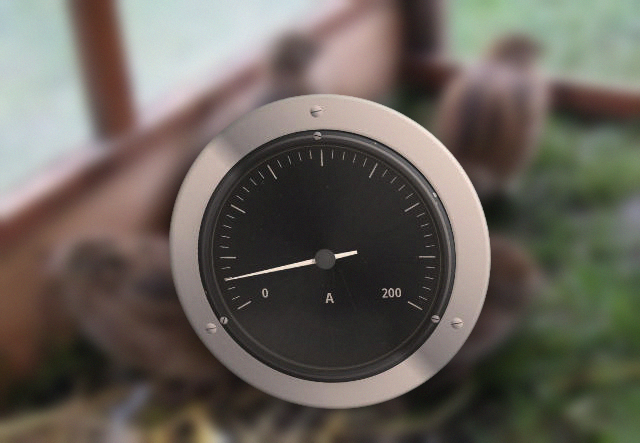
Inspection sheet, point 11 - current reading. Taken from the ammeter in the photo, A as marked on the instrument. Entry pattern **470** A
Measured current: **15** A
